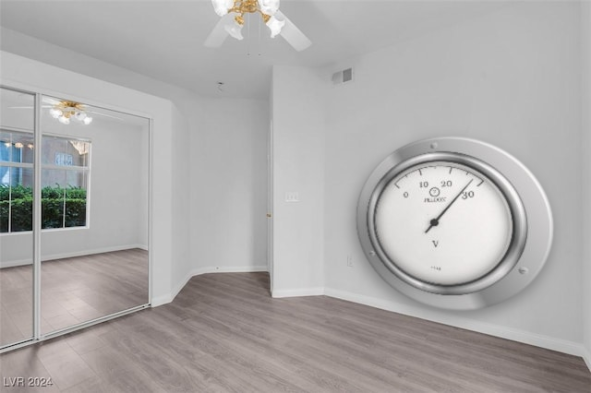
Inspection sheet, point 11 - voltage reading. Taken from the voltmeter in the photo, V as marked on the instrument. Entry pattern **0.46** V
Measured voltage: **27.5** V
